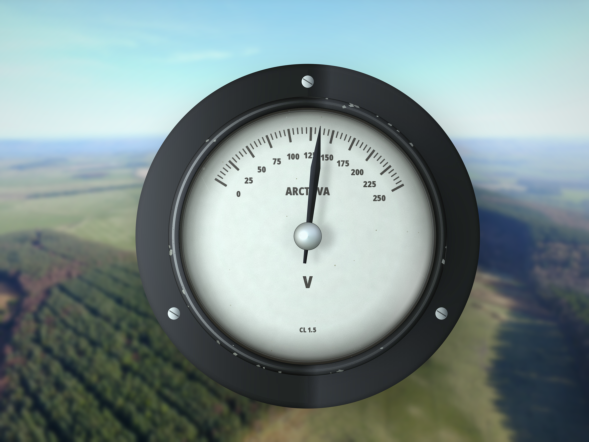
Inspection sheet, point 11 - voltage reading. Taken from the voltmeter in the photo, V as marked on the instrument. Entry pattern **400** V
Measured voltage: **135** V
